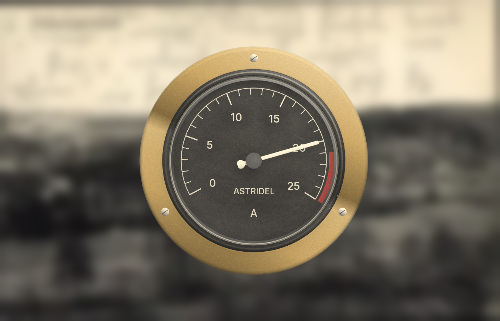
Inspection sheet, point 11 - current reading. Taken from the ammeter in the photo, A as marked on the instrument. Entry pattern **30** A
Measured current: **20** A
